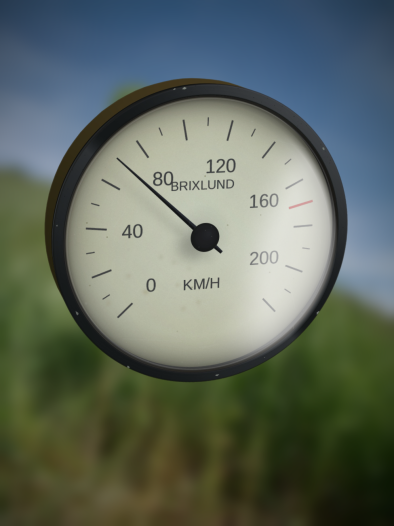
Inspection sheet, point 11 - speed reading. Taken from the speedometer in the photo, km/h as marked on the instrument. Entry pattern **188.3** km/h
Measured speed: **70** km/h
